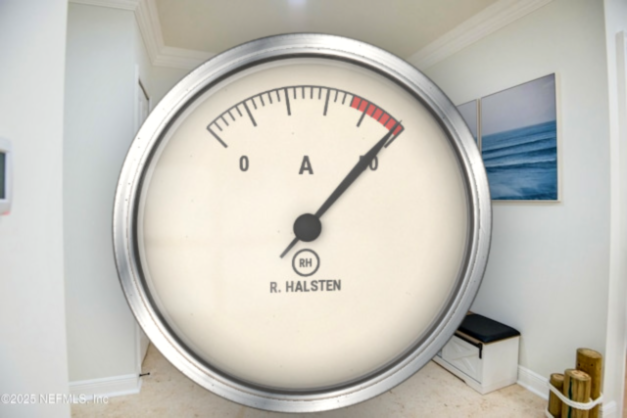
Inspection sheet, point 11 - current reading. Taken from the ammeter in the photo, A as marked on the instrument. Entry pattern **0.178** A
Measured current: **48** A
